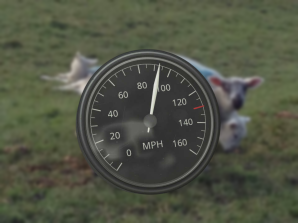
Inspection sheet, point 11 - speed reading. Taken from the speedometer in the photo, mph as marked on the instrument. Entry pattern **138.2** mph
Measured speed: **92.5** mph
